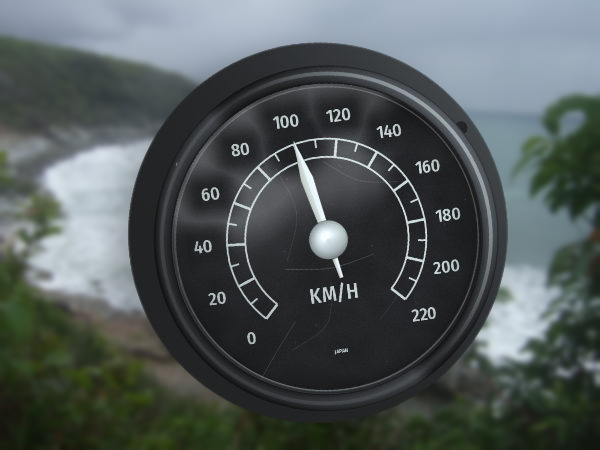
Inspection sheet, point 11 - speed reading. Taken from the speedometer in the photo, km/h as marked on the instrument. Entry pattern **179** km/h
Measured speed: **100** km/h
